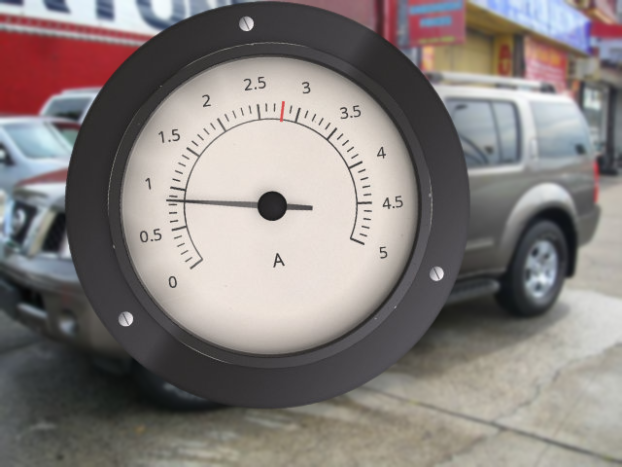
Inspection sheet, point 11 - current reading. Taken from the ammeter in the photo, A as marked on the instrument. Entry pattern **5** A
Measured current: **0.85** A
